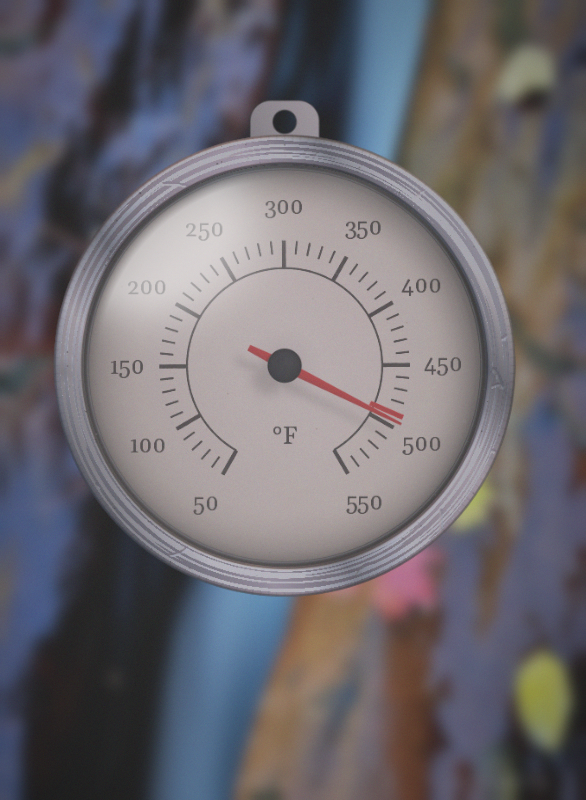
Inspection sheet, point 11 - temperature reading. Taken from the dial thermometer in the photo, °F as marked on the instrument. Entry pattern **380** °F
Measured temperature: **495** °F
